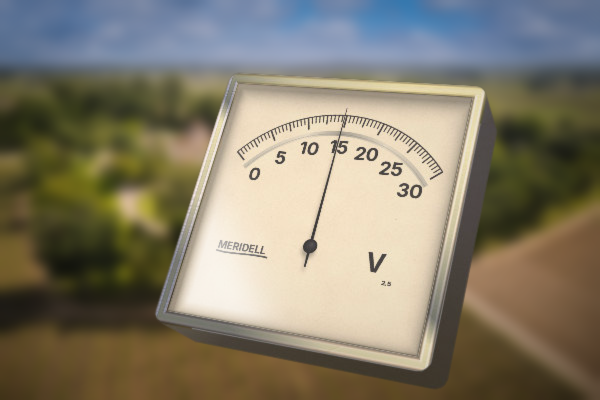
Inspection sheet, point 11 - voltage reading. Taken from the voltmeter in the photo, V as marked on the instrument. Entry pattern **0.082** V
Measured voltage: **15** V
